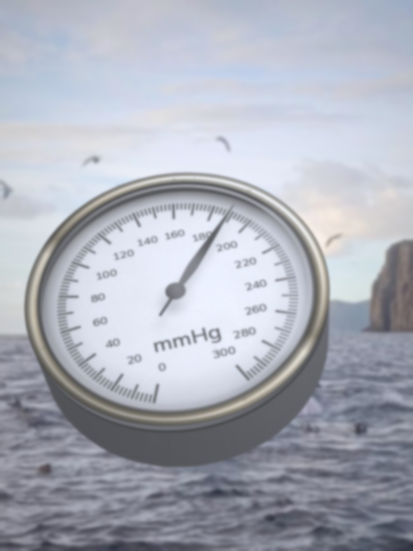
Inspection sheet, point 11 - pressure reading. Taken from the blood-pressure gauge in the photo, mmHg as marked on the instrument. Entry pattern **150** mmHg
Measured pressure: **190** mmHg
